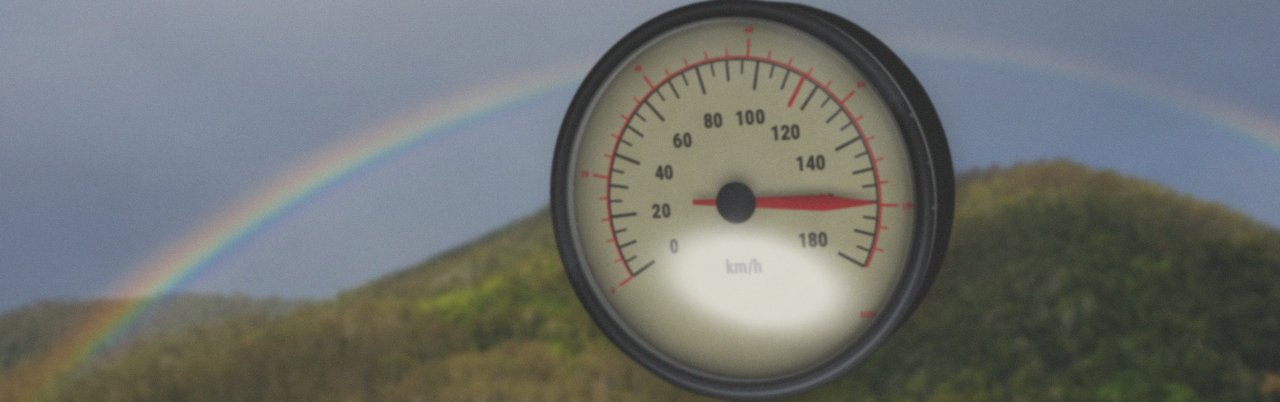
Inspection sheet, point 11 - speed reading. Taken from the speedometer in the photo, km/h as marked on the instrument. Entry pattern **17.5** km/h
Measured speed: **160** km/h
